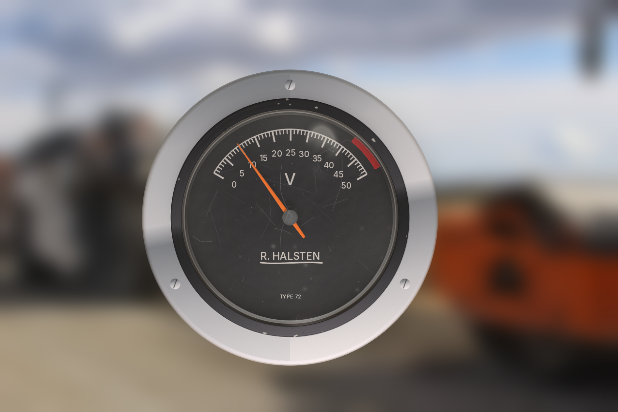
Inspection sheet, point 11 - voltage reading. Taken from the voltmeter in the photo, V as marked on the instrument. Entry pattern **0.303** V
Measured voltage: **10** V
